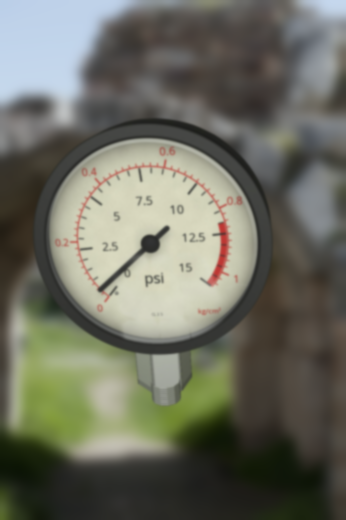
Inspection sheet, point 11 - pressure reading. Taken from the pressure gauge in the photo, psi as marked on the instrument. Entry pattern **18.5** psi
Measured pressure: **0.5** psi
